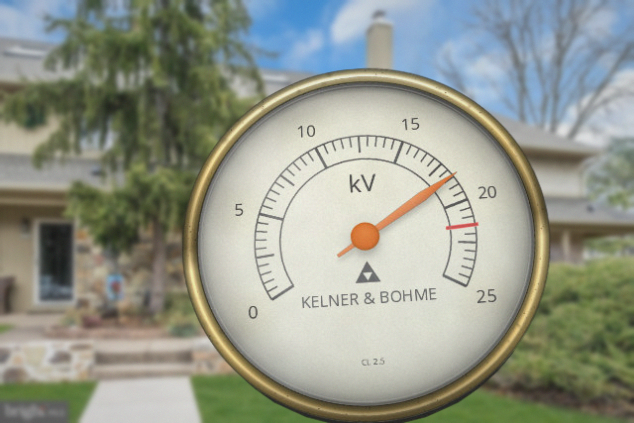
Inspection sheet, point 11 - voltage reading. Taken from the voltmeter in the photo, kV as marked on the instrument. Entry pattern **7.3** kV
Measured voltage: **18.5** kV
